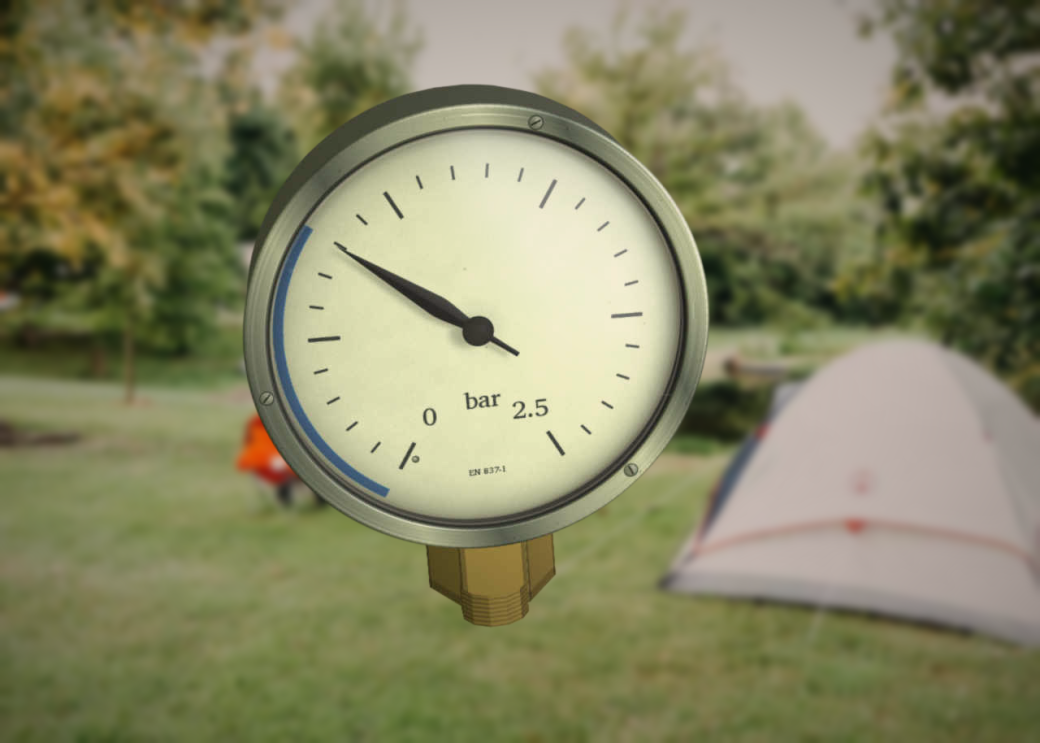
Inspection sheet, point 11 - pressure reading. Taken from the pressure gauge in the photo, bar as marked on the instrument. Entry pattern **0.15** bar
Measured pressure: **0.8** bar
